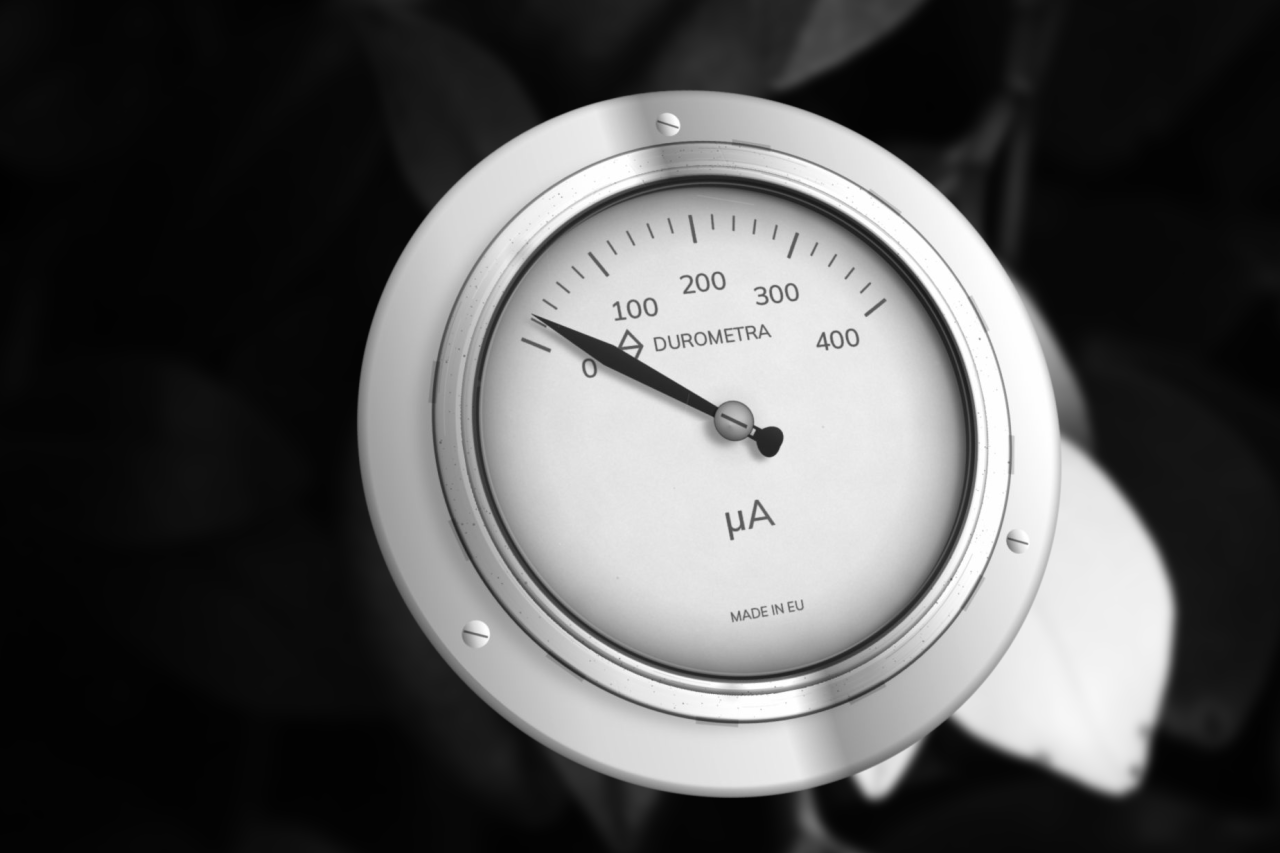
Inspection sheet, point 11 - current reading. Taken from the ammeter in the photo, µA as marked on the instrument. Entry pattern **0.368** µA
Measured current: **20** µA
